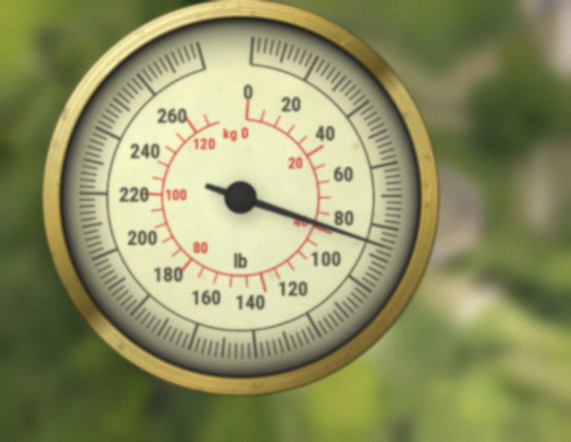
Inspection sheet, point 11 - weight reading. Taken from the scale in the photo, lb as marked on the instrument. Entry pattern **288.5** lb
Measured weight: **86** lb
